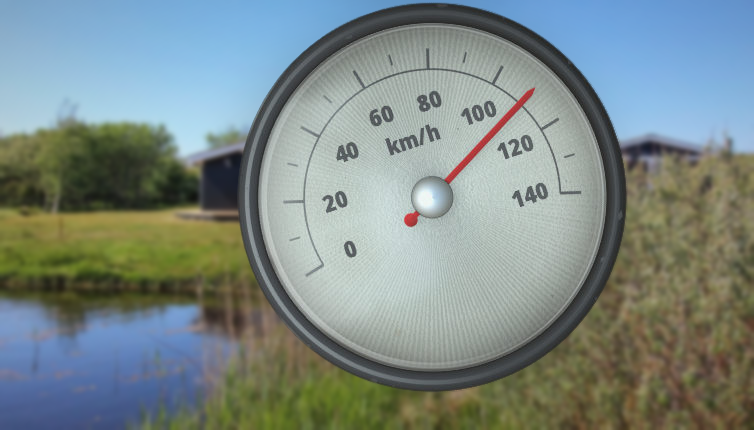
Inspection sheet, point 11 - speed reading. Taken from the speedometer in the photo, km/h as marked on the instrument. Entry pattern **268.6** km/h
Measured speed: **110** km/h
